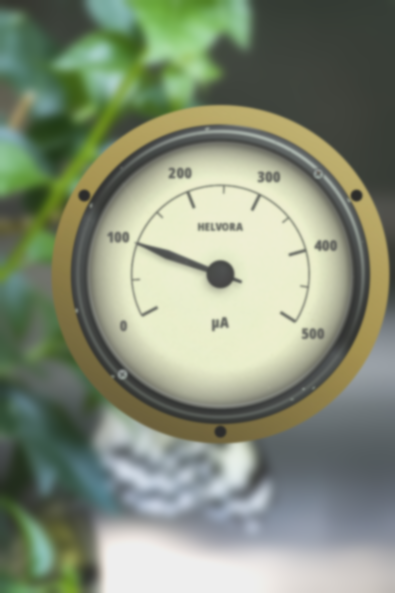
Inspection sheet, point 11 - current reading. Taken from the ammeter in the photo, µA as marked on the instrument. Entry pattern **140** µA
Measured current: **100** µA
